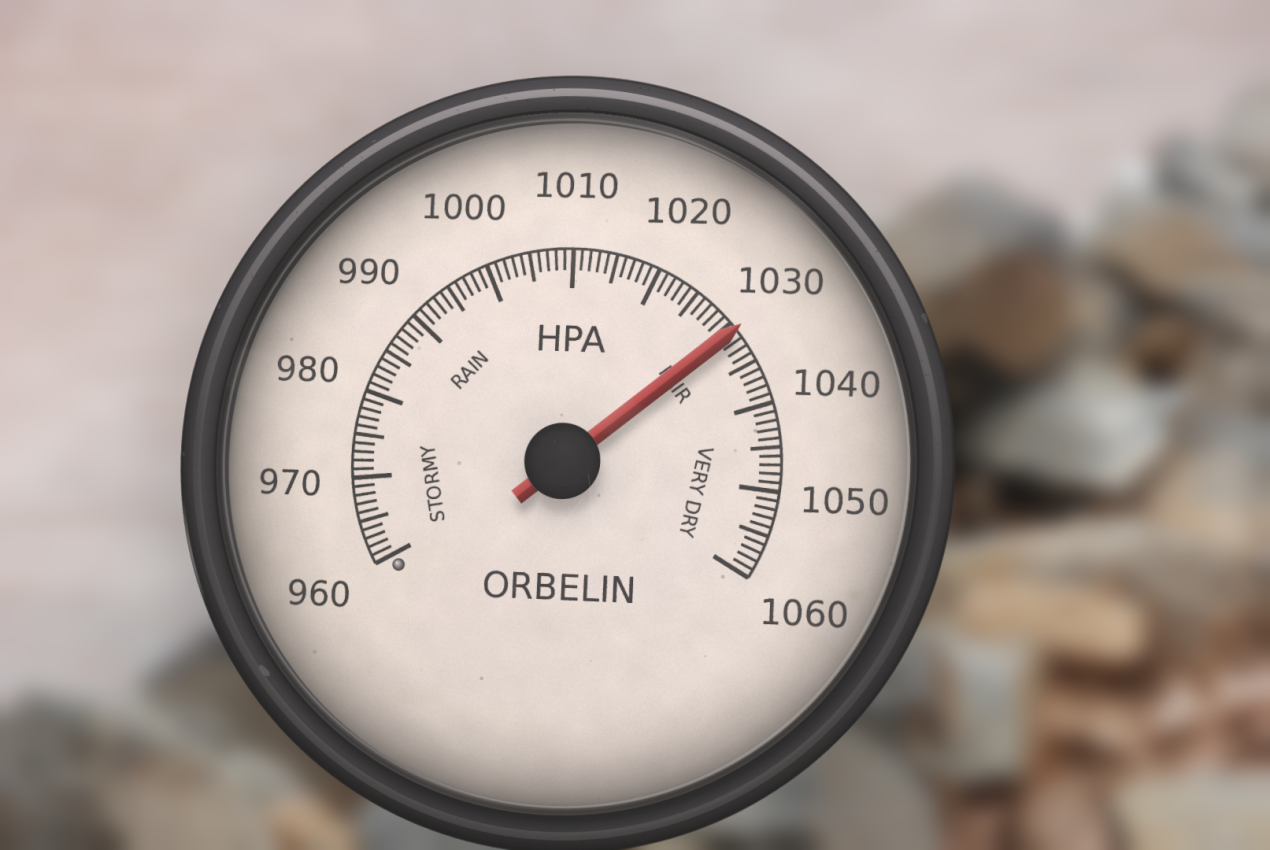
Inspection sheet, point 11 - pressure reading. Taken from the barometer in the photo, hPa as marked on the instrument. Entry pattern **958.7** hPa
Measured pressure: **1031** hPa
